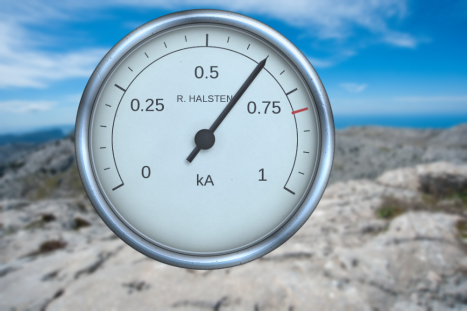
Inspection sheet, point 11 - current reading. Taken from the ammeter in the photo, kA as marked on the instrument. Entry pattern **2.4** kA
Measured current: **0.65** kA
